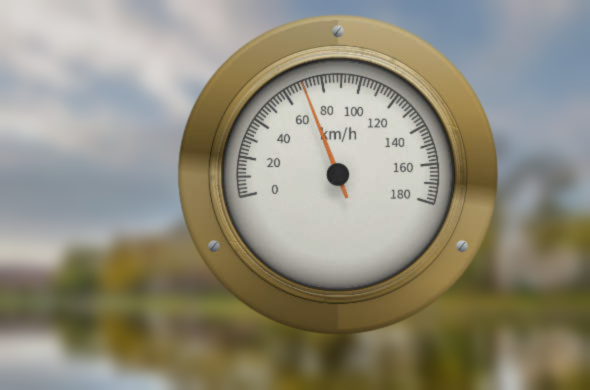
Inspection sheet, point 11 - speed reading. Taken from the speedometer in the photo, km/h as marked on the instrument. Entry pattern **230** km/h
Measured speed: **70** km/h
